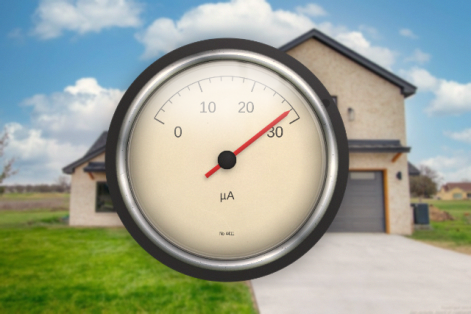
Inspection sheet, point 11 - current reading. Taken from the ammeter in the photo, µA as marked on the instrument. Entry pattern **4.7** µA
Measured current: **28** µA
